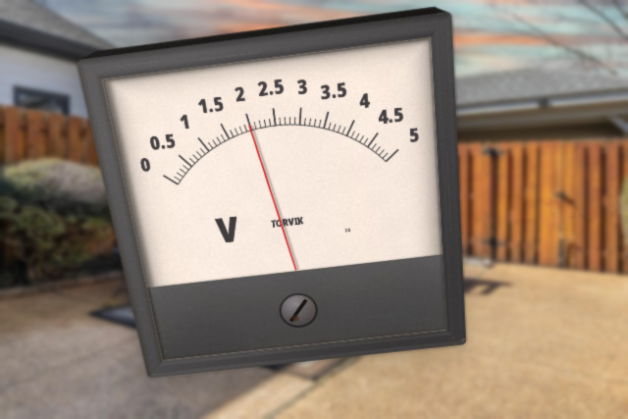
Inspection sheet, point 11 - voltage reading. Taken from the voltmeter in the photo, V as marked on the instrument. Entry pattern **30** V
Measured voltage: **2** V
